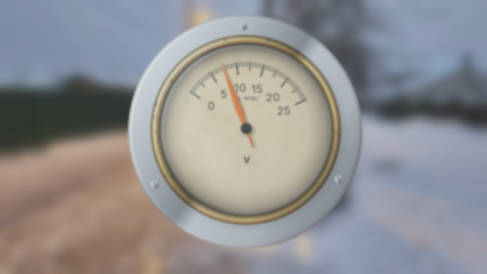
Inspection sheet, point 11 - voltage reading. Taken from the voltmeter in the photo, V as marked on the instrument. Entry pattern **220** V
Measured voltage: **7.5** V
